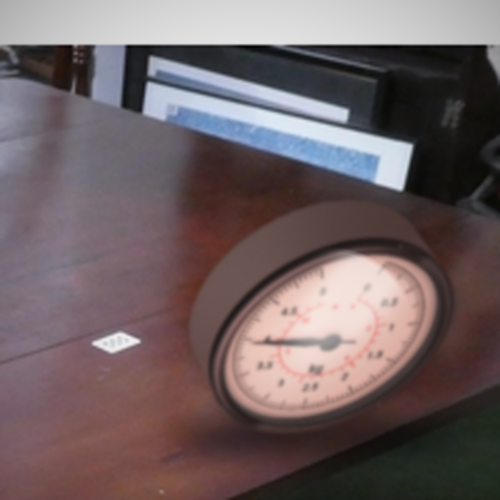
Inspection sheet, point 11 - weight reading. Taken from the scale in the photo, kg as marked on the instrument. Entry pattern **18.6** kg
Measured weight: **4** kg
